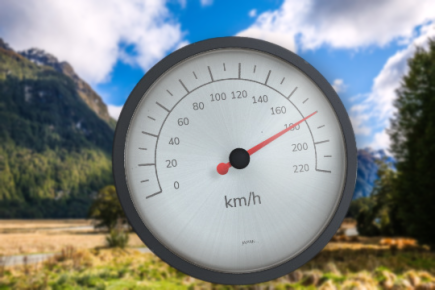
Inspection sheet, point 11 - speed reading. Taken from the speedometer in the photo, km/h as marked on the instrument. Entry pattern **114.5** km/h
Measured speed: **180** km/h
